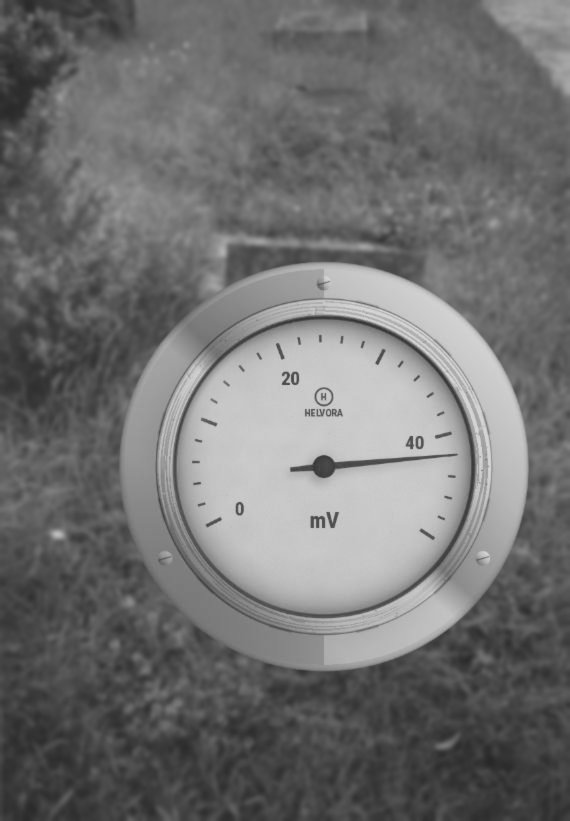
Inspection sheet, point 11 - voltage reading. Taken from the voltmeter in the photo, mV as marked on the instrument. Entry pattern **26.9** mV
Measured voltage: **42** mV
